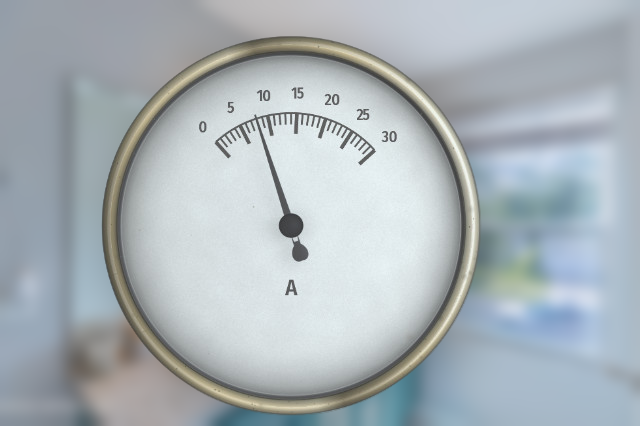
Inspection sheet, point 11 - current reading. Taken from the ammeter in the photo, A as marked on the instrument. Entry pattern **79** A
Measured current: **8** A
